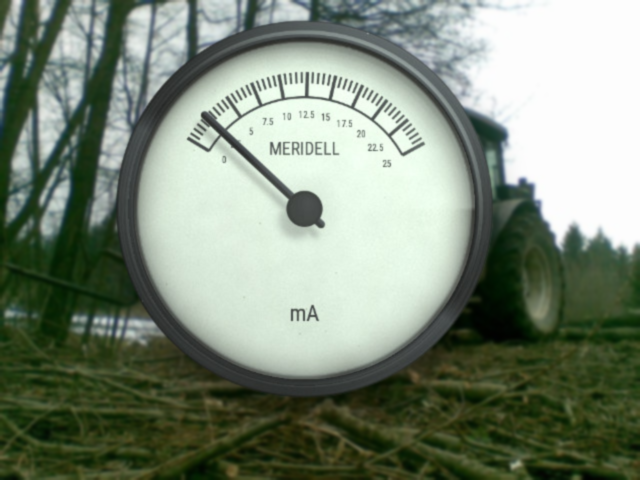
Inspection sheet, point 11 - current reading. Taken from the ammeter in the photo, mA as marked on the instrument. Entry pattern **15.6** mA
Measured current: **2.5** mA
